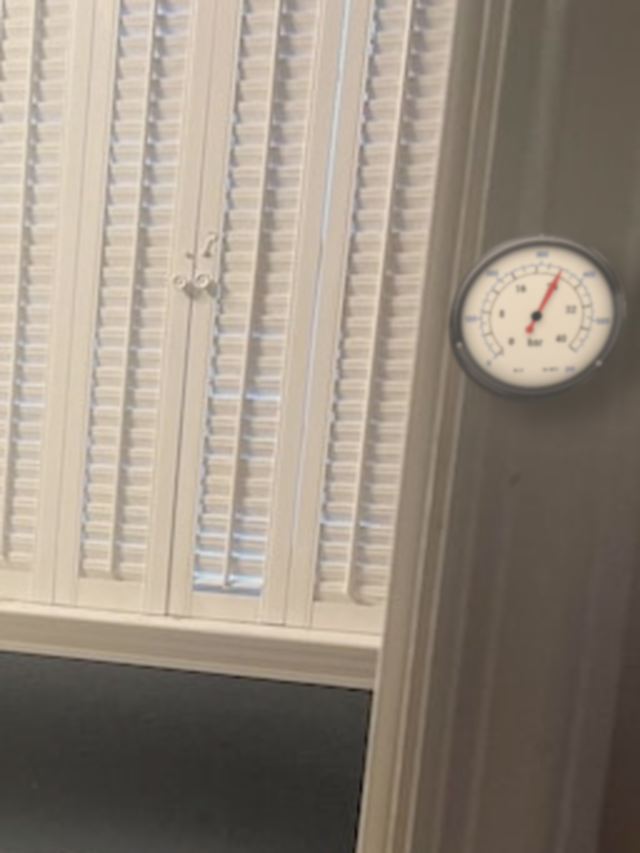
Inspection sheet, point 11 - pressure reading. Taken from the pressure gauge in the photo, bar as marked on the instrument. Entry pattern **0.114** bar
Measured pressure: **24** bar
